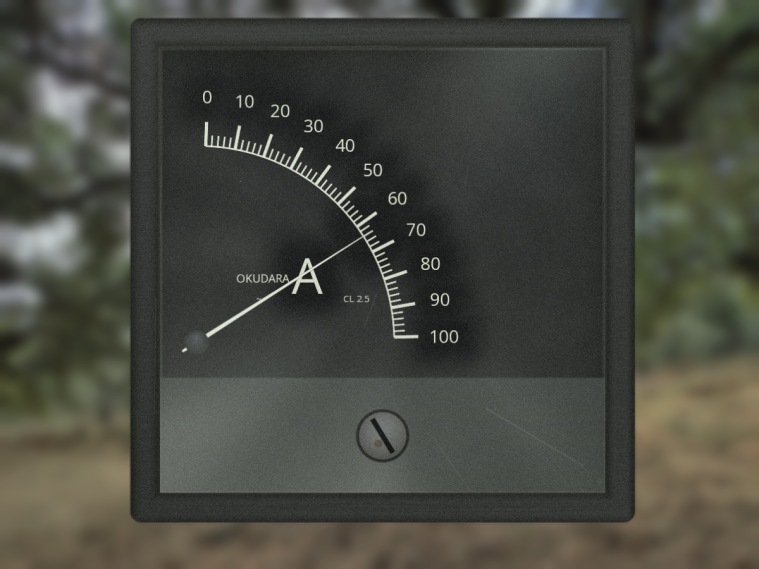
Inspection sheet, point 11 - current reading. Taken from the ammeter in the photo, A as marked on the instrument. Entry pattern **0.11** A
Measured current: **64** A
